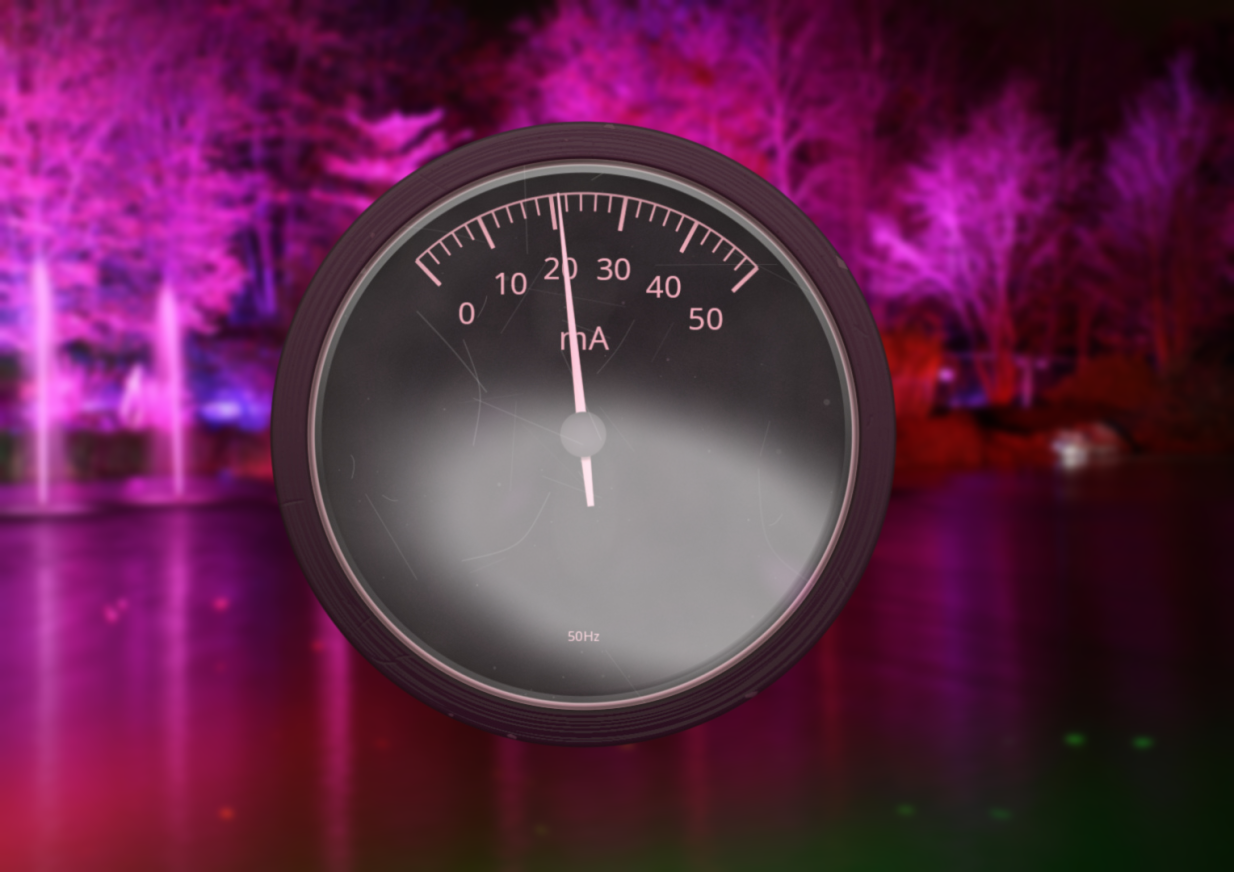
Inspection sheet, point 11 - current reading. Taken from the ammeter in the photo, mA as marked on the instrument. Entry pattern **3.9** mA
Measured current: **21** mA
